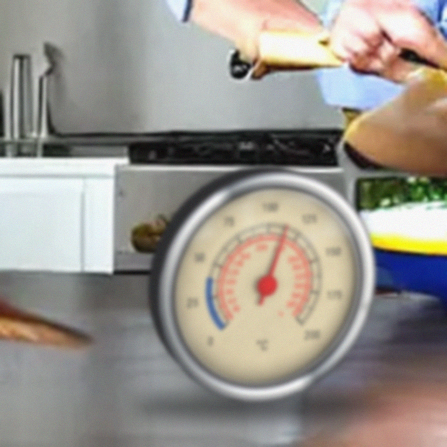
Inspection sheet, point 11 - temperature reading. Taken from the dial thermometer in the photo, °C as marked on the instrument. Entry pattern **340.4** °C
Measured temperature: **112.5** °C
